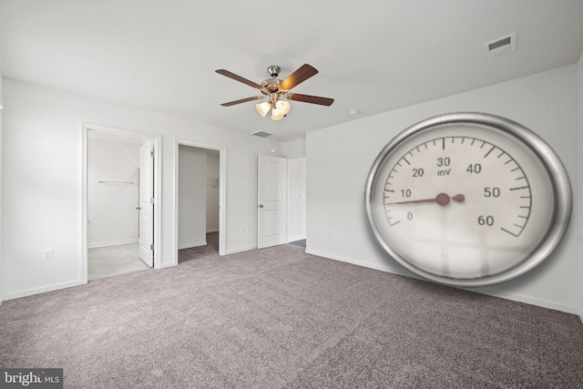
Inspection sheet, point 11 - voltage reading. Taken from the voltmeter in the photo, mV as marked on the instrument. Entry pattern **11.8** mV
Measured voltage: **6** mV
